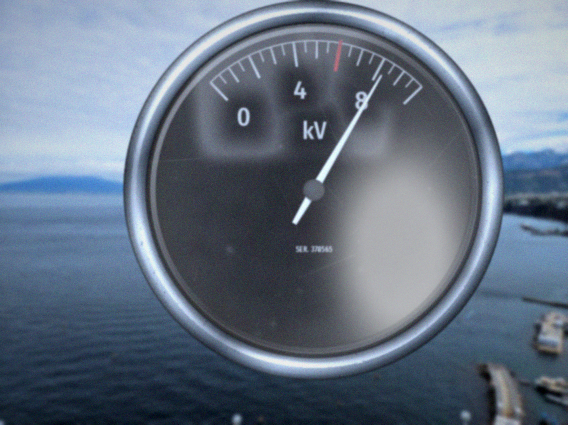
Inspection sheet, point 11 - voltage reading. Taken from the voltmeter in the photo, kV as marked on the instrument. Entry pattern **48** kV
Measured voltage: **8.25** kV
